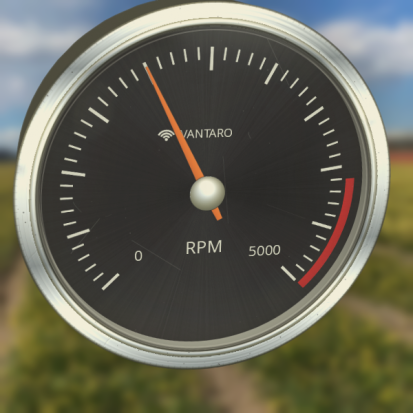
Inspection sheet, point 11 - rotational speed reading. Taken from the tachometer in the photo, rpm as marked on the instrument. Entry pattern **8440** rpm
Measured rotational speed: **2000** rpm
